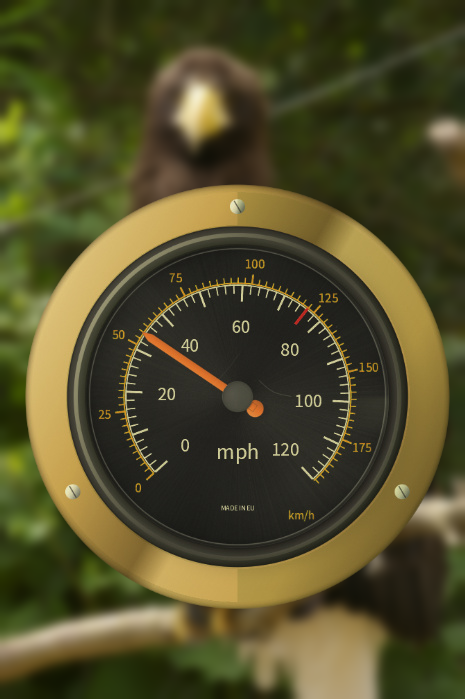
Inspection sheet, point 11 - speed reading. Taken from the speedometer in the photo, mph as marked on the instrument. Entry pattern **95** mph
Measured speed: **34** mph
